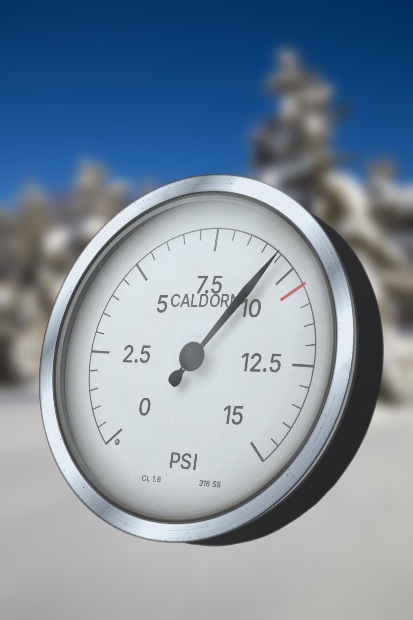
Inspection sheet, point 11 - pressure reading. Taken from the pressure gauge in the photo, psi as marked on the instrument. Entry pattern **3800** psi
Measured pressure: **9.5** psi
